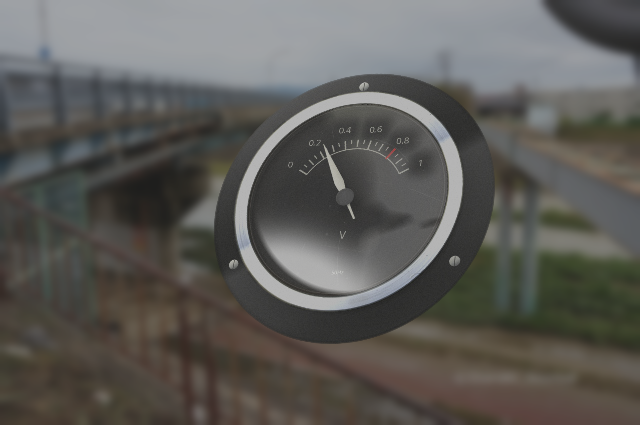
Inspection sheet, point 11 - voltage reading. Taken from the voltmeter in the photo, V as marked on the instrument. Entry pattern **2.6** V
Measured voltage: **0.25** V
